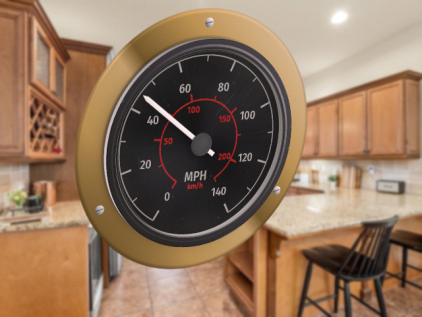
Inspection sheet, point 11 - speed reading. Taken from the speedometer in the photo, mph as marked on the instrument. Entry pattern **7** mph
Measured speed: **45** mph
